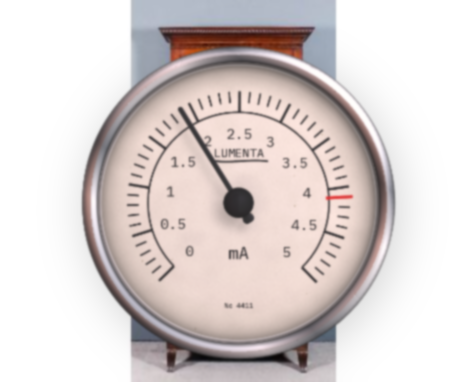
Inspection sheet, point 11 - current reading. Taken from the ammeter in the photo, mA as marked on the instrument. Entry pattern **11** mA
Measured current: **1.9** mA
